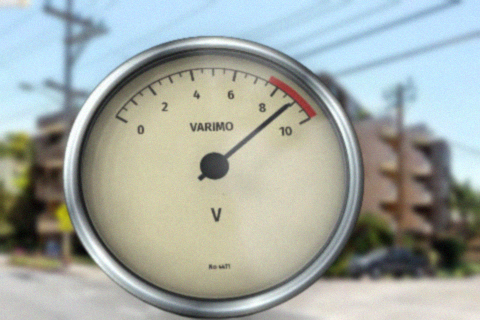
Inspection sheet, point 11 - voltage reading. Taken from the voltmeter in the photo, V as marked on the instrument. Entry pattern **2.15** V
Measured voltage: **9** V
